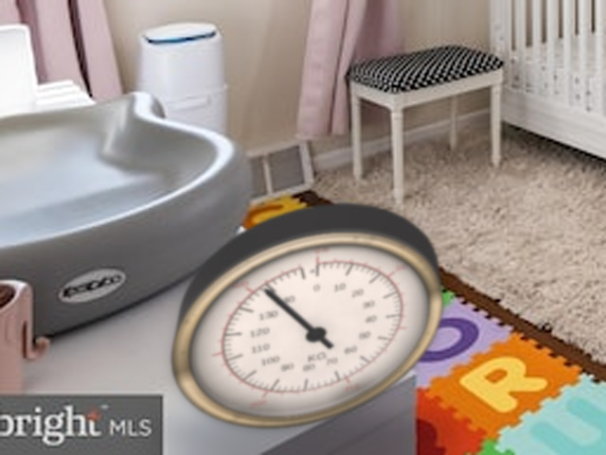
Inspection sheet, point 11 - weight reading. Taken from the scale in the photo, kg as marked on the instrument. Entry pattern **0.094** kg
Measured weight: **140** kg
